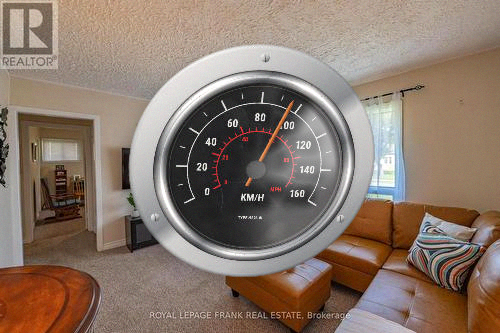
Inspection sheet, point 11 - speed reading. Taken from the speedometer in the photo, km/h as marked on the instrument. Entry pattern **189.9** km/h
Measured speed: **95** km/h
